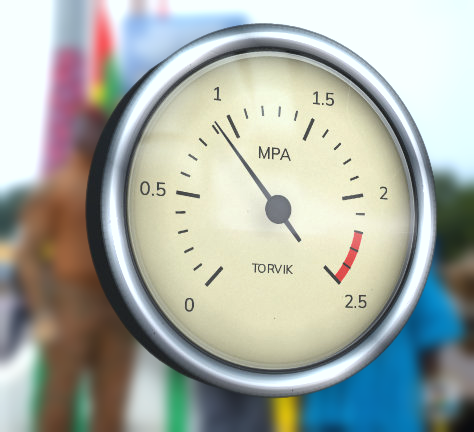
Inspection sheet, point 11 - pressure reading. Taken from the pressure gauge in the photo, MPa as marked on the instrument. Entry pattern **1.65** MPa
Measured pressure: **0.9** MPa
